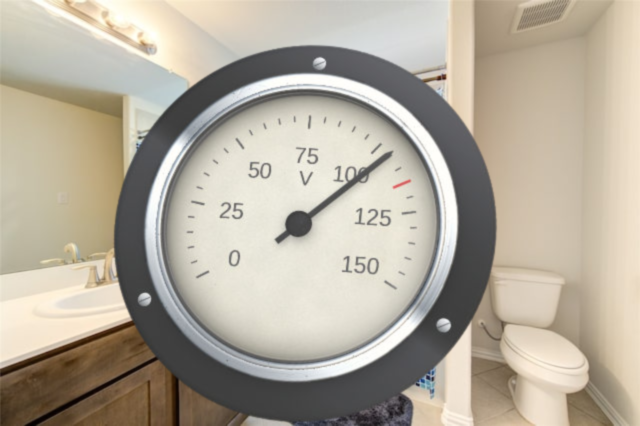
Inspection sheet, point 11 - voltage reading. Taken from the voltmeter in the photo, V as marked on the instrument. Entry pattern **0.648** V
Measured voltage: **105** V
